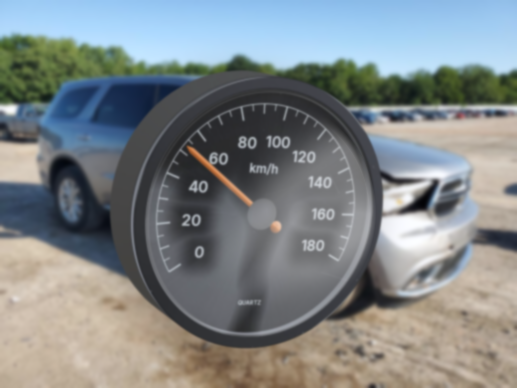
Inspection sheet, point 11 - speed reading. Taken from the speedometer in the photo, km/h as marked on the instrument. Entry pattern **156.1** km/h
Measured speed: **52.5** km/h
